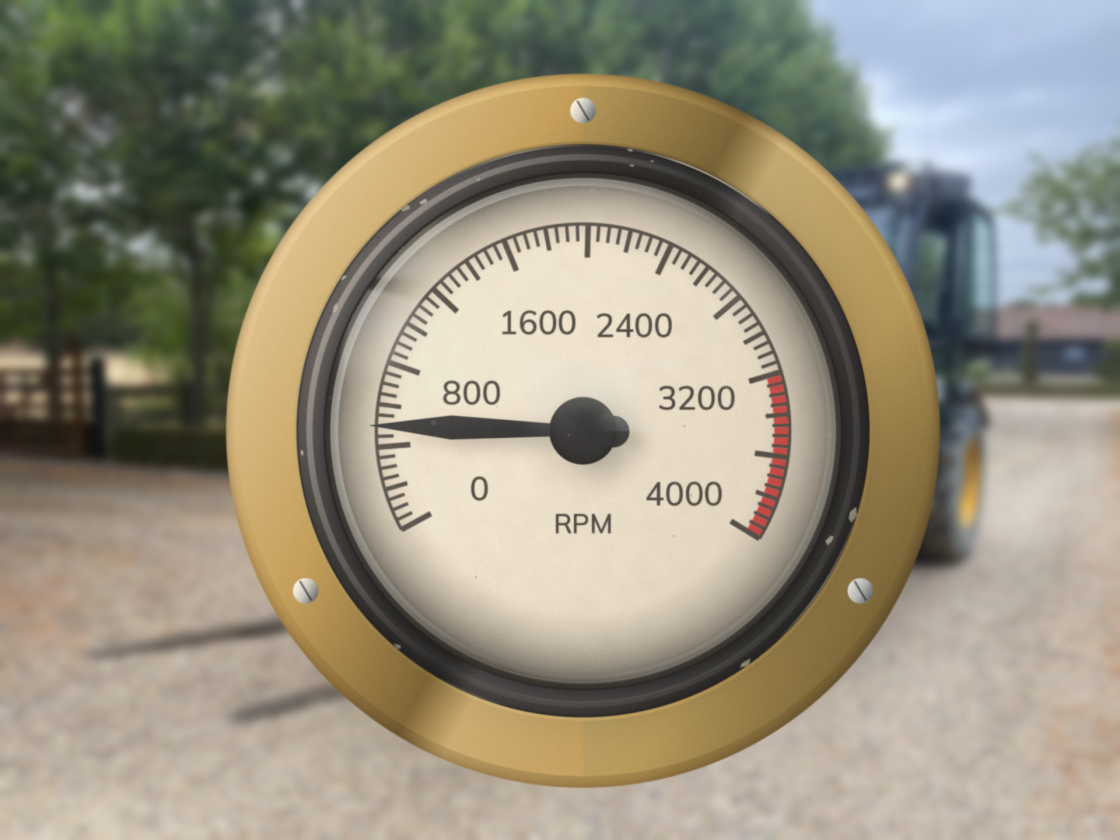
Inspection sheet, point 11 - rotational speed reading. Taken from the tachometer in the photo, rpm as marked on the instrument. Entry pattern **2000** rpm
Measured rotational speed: **500** rpm
